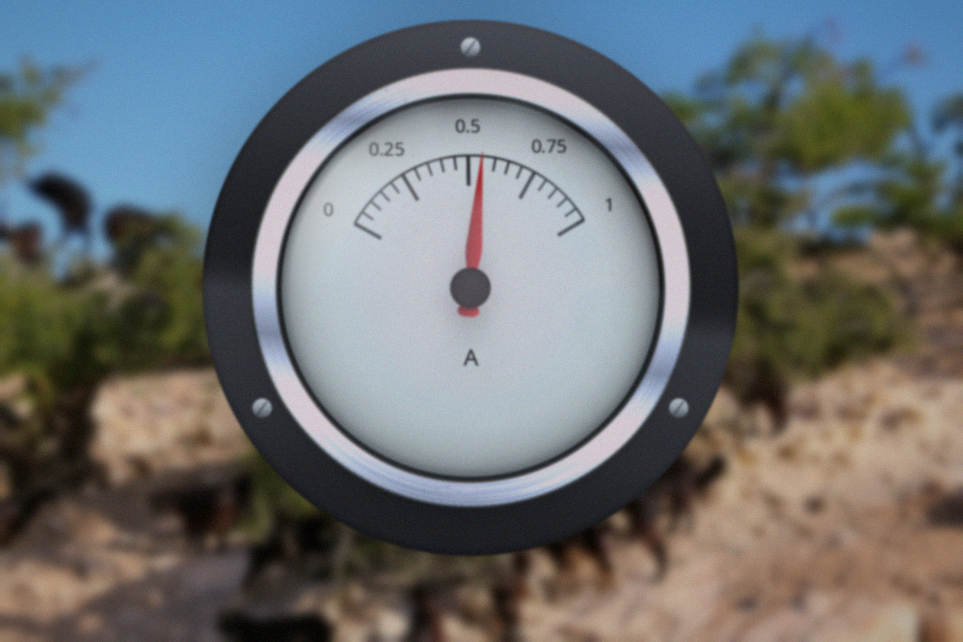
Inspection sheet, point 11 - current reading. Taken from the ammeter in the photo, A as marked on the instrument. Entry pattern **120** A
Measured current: **0.55** A
